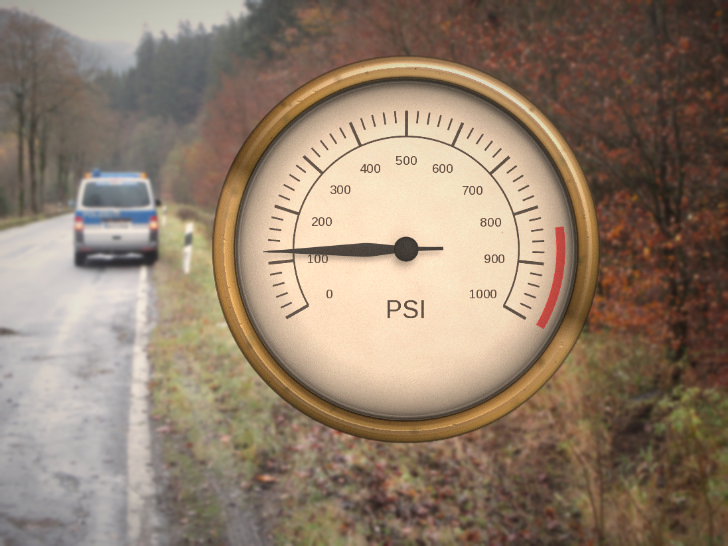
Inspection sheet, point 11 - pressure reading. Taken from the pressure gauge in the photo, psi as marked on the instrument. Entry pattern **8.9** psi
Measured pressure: **120** psi
